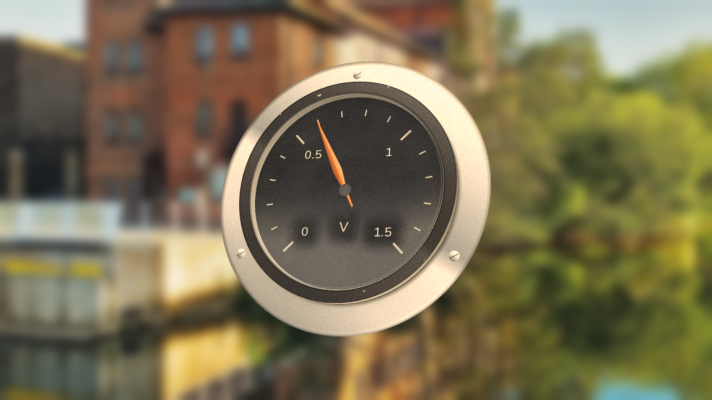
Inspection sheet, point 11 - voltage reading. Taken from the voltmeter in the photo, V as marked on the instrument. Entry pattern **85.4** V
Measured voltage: **0.6** V
